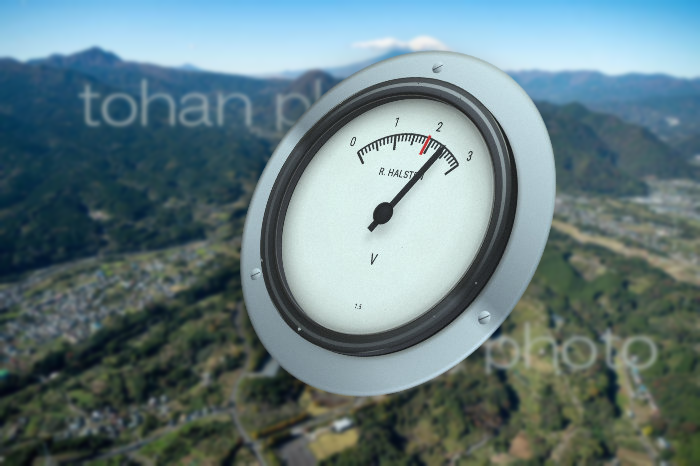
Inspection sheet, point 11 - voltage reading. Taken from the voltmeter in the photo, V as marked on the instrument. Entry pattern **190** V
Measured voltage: **2.5** V
